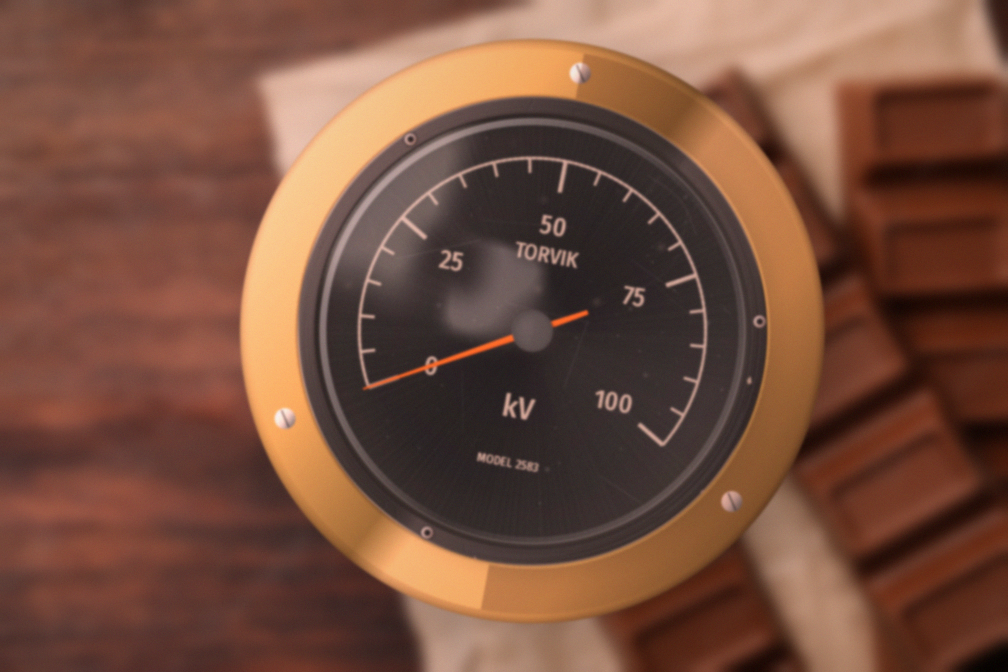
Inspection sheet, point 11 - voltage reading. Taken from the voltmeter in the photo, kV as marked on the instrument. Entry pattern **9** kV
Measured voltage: **0** kV
